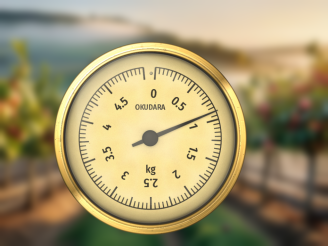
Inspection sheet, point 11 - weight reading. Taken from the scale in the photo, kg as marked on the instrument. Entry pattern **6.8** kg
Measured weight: **0.9** kg
